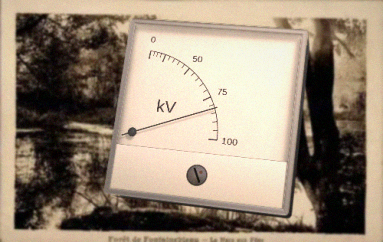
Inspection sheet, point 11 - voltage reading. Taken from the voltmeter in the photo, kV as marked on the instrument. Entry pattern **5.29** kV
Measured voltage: **82.5** kV
